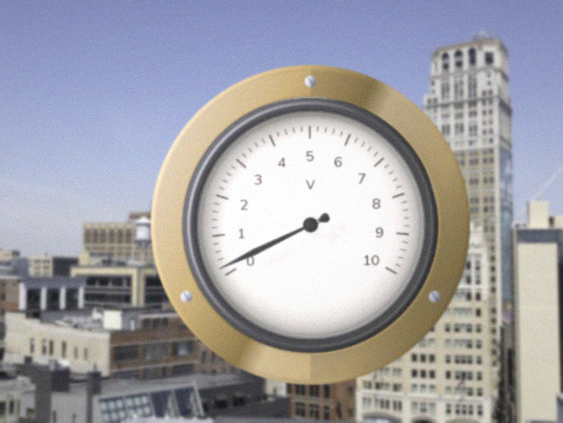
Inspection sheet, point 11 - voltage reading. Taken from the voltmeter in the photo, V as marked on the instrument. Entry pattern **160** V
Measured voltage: **0.2** V
